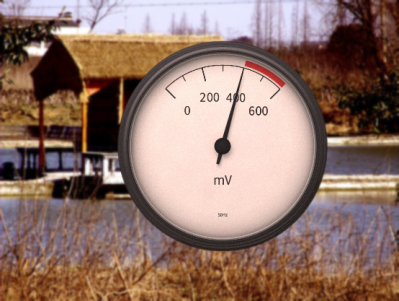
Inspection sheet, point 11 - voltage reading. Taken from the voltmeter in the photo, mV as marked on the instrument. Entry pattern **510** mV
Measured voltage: **400** mV
